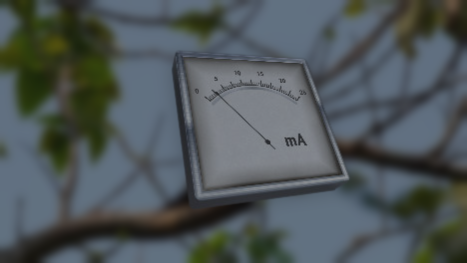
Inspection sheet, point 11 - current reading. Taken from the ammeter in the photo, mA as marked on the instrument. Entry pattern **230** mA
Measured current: **2.5** mA
